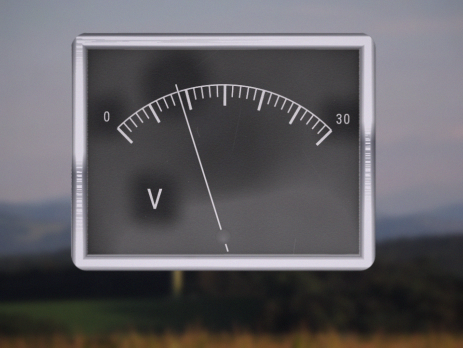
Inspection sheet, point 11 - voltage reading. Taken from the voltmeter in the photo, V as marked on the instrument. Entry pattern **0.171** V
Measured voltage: **9** V
